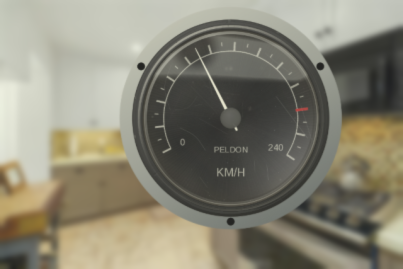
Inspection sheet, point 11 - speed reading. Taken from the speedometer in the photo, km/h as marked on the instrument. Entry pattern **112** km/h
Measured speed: **90** km/h
